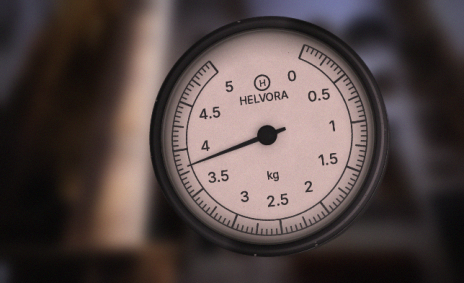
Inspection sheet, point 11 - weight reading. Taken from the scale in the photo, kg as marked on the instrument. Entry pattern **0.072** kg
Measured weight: **3.8** kg
